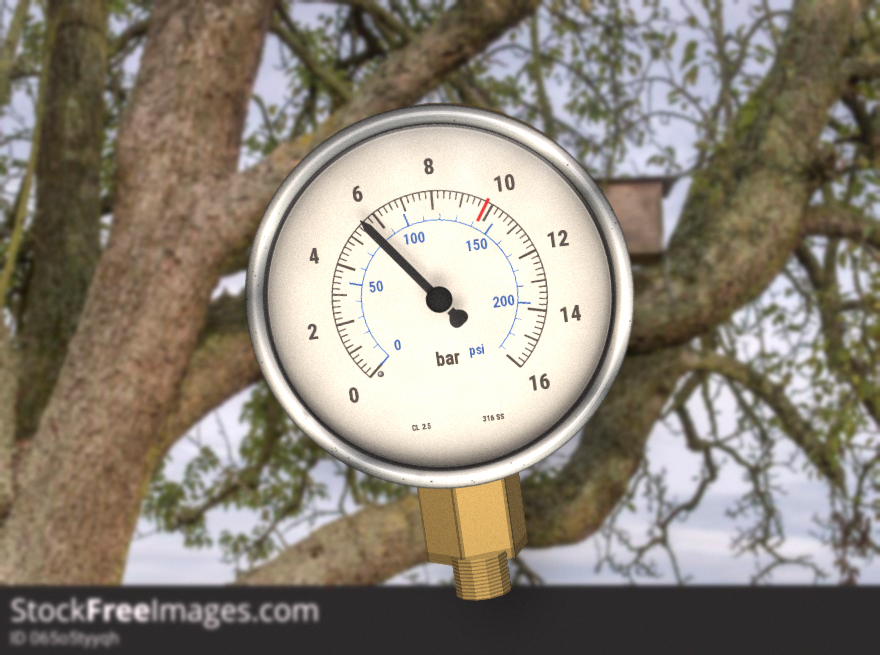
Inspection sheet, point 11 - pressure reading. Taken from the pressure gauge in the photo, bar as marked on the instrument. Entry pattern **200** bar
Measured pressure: **5.6** bar
